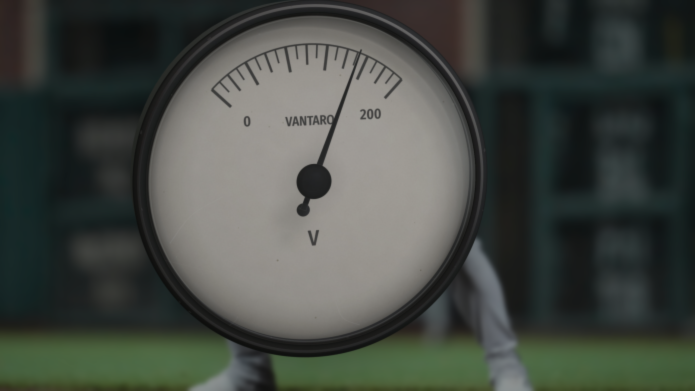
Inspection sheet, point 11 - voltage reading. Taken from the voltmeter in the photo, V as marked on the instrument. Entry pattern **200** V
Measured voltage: **150** V
